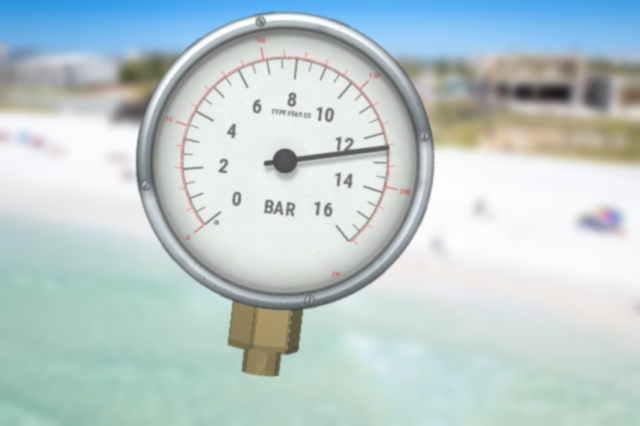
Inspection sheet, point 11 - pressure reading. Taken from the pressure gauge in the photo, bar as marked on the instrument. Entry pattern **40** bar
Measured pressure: **12.5** bar
